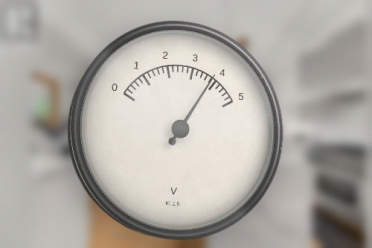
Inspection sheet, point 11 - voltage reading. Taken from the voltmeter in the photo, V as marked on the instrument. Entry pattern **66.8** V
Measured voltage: **3.8** V
